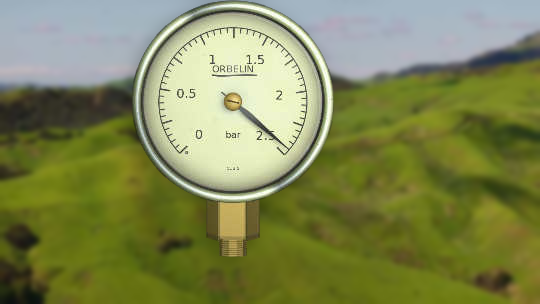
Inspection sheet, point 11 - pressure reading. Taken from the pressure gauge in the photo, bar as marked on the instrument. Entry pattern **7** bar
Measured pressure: **2.45** bar
